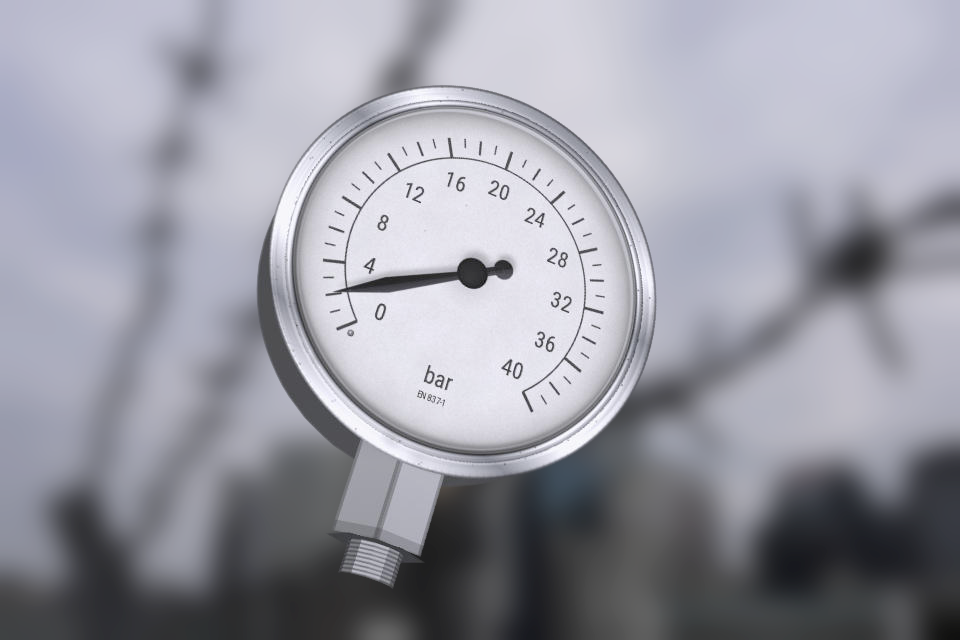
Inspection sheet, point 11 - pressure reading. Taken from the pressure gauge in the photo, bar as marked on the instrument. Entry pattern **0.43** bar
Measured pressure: **2** bar
